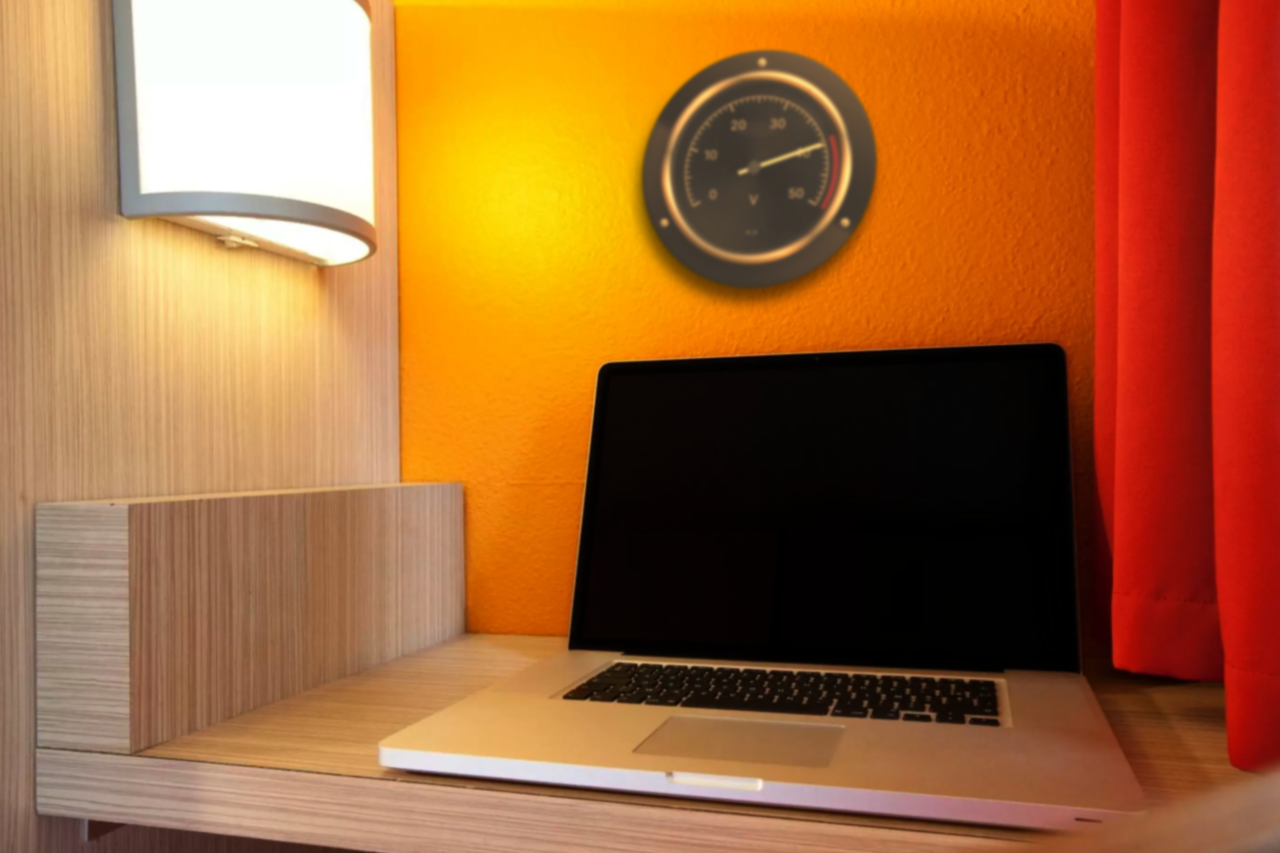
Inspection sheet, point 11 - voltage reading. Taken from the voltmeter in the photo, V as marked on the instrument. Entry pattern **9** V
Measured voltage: **40** V
